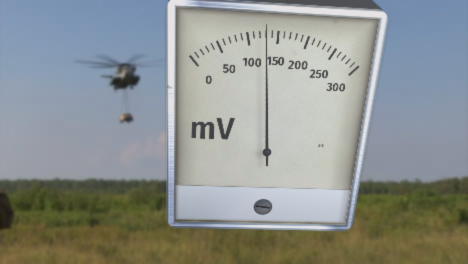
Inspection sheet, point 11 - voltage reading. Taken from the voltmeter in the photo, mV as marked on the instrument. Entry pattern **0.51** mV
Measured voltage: **130** mV
